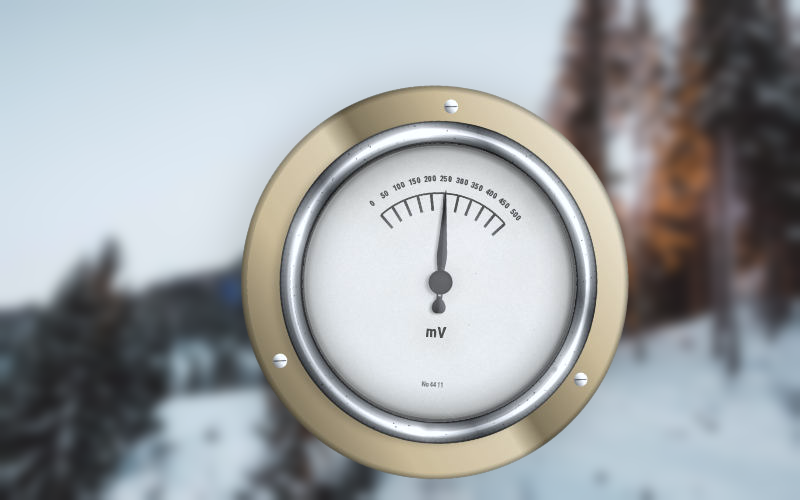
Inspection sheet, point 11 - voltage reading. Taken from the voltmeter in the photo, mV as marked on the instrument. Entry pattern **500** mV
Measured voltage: **250** mV
